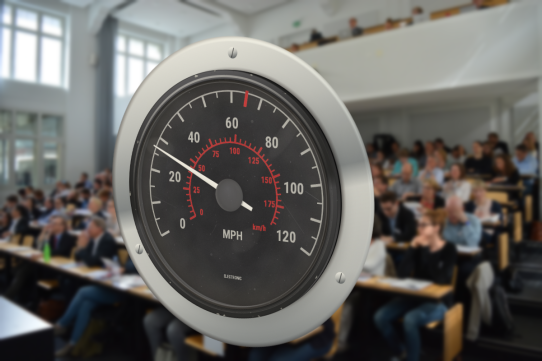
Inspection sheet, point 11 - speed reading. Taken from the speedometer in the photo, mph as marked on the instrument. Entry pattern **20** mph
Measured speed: **27.5** mph
